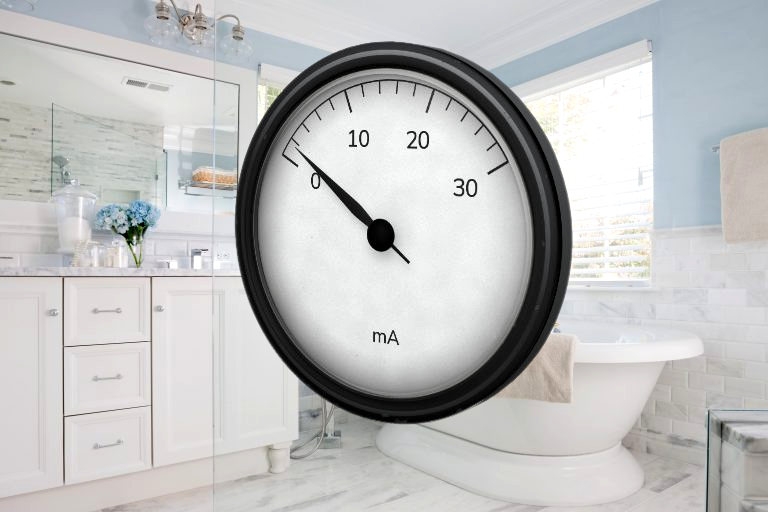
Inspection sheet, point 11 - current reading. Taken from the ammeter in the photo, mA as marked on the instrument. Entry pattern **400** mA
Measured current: **2** mA
